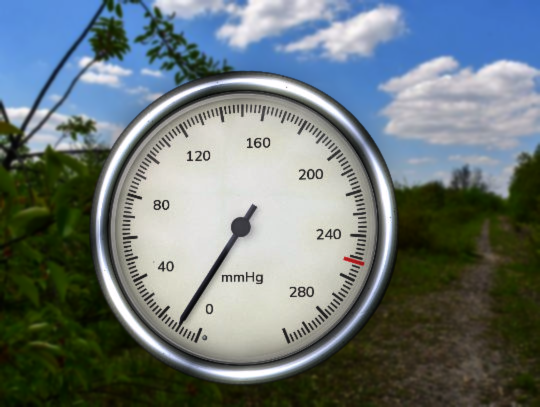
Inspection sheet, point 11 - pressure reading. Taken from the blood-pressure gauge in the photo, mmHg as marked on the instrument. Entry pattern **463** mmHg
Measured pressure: **10** mmHg
